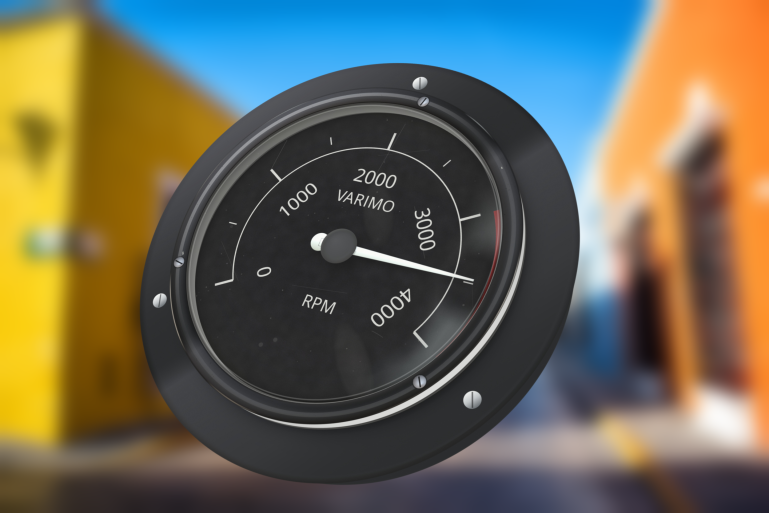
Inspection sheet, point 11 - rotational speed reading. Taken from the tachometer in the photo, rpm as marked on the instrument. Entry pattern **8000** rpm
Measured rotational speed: **3500** rpm
